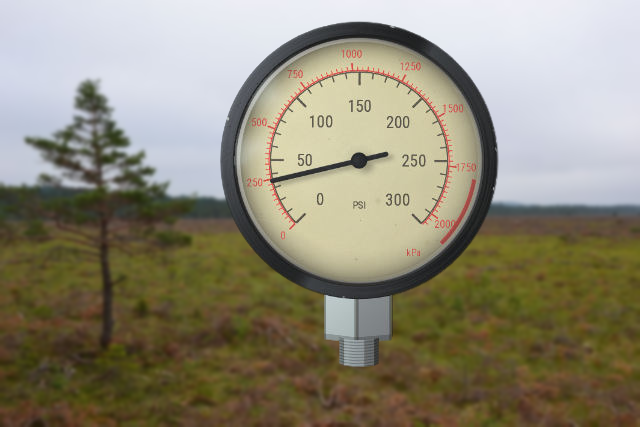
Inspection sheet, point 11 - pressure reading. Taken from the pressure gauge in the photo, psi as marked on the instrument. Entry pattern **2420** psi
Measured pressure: **35** psi
